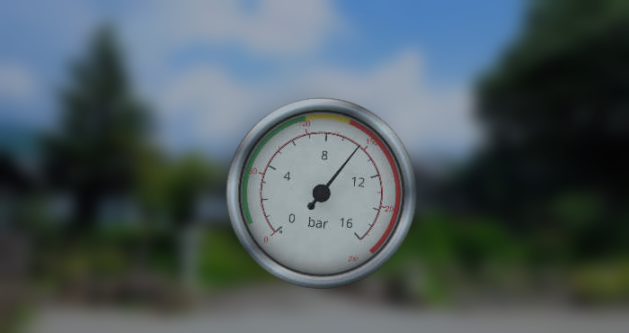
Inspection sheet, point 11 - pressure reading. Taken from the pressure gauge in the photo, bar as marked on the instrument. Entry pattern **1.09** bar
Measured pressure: **10** bar
